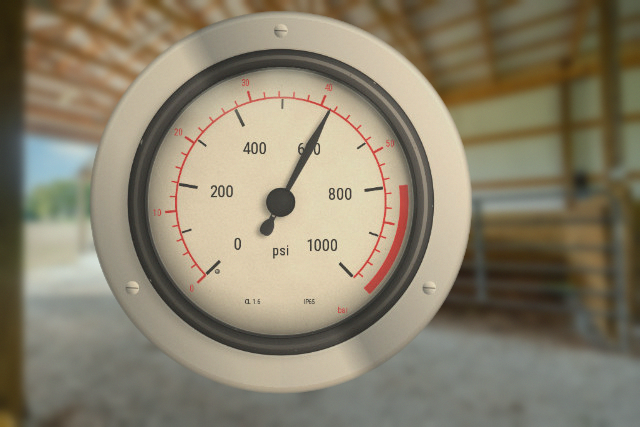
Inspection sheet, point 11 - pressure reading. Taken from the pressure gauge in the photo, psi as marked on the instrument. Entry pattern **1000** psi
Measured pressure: **600** psi
